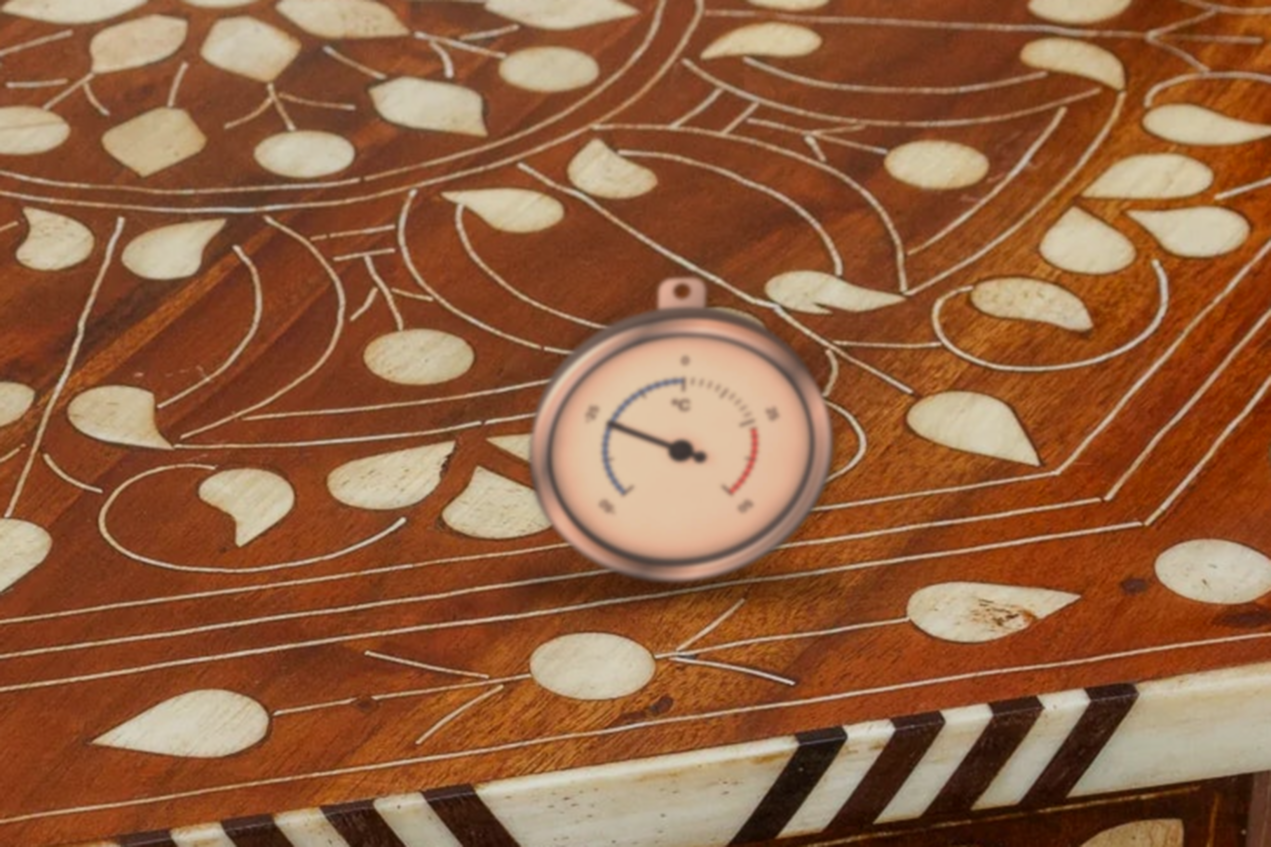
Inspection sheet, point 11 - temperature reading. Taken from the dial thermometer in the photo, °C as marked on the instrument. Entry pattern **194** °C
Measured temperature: **-25** °C
